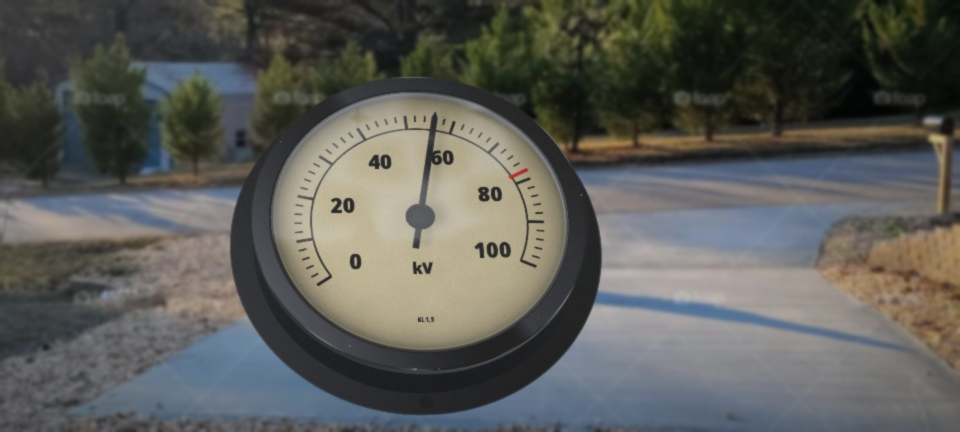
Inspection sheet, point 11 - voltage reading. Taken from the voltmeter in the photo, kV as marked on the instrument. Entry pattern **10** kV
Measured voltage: **56** kV
